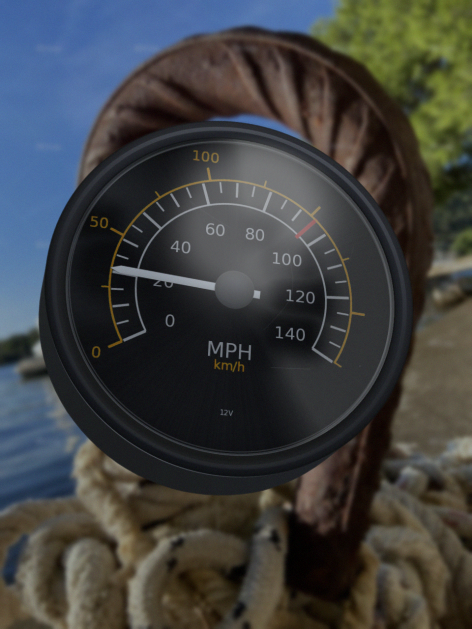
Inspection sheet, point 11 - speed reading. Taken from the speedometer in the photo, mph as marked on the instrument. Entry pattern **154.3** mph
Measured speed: **20** mph
